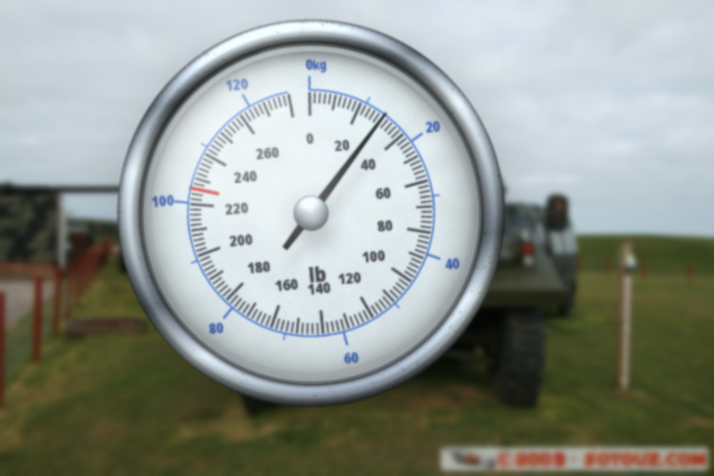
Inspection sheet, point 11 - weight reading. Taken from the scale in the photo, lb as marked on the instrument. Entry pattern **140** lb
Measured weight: **30** lb
